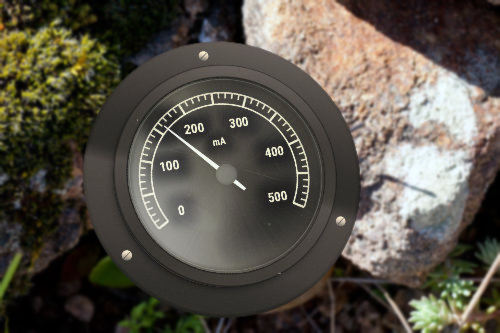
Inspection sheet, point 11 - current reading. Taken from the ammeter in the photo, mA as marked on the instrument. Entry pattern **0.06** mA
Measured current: **160** mA
